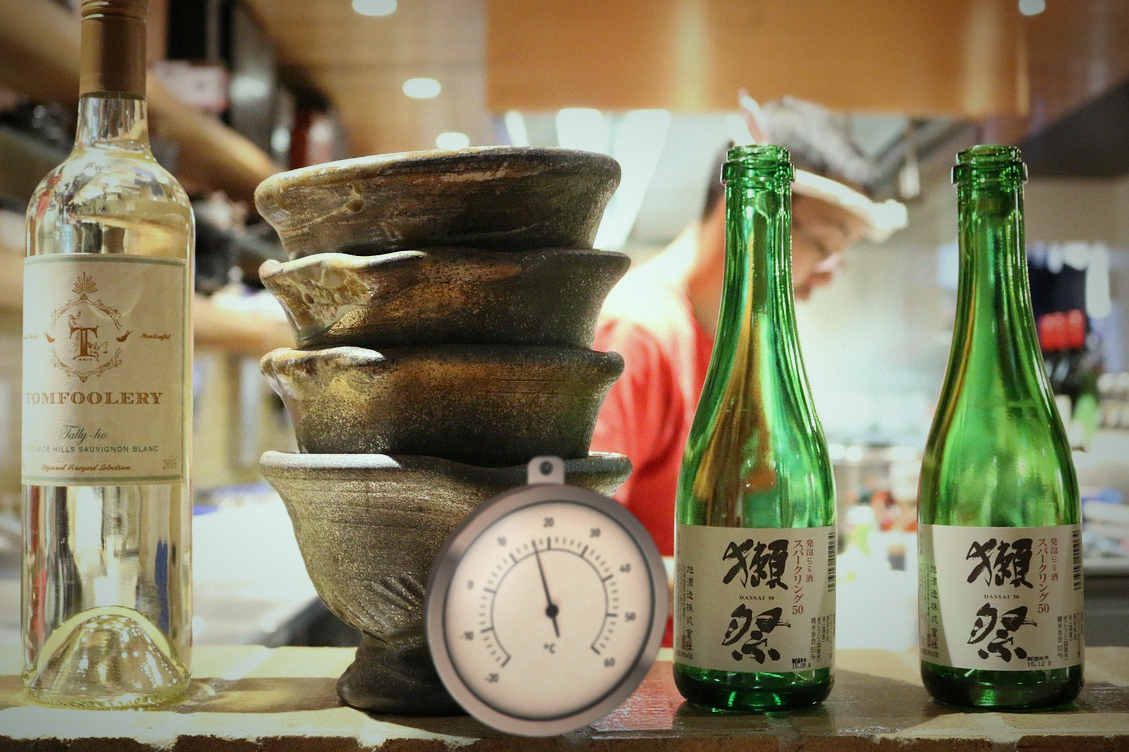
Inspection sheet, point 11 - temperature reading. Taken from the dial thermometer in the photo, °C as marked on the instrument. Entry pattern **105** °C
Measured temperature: **16** °C
